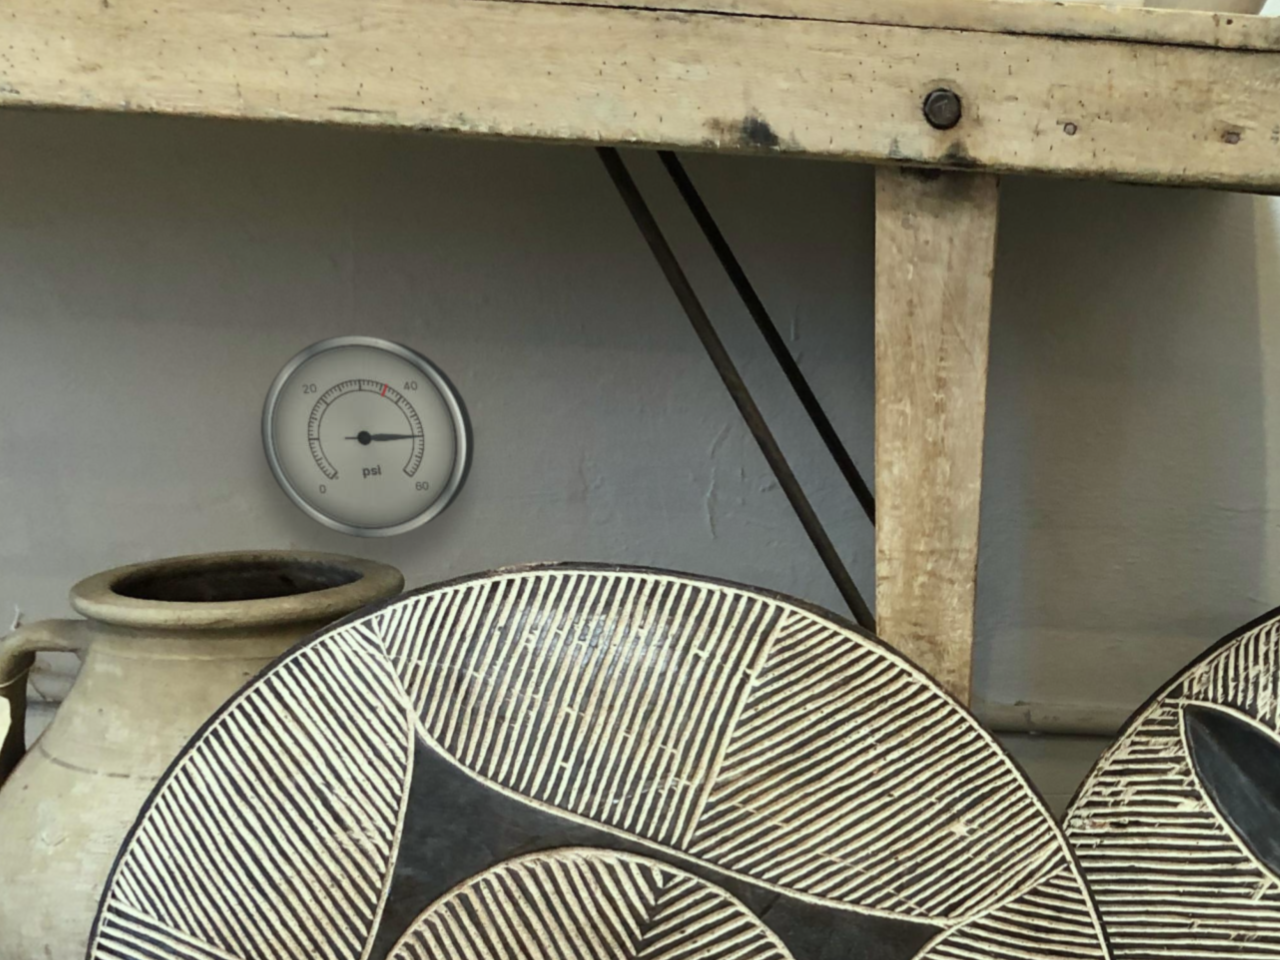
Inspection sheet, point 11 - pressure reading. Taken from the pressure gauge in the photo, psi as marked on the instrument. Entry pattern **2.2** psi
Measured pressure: **50** psi
